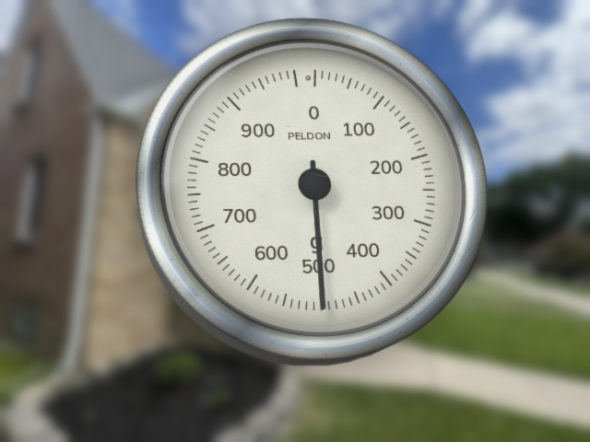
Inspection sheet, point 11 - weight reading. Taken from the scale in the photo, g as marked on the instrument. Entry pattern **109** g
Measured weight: **500** g
